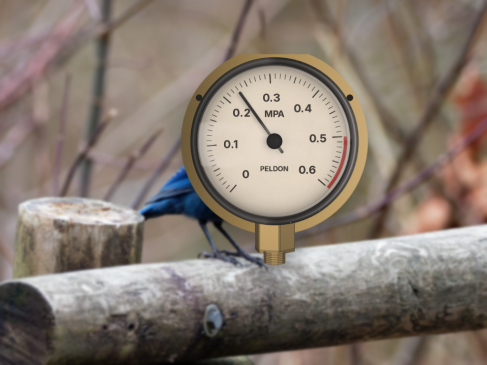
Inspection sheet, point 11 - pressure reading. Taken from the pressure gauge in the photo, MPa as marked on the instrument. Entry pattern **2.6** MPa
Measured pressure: **0.23** MPa
